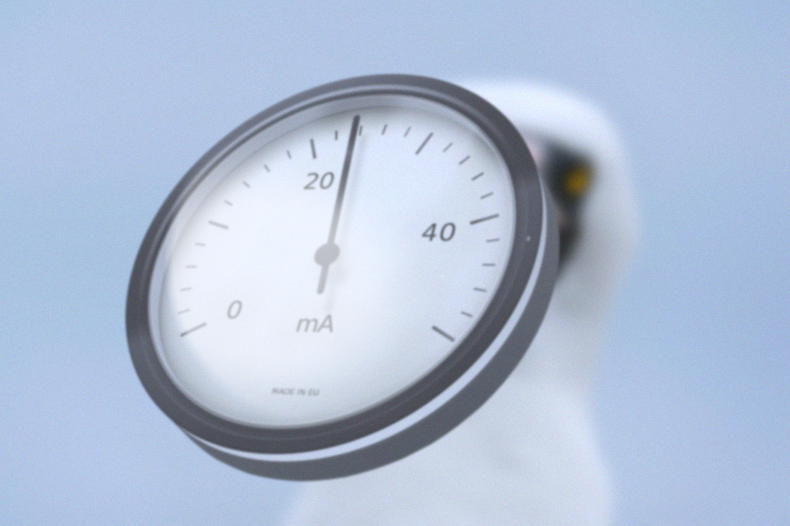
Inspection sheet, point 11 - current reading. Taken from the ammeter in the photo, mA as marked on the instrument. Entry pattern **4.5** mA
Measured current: **24** mA
